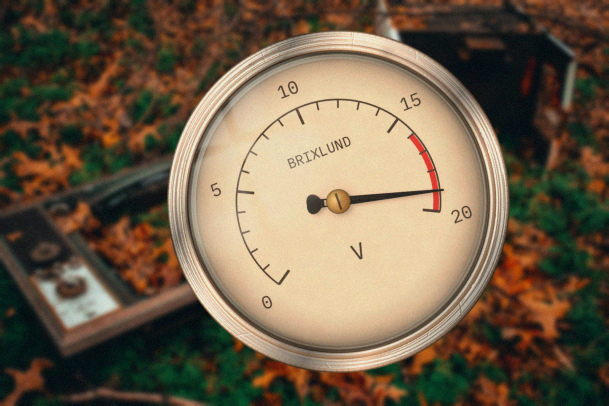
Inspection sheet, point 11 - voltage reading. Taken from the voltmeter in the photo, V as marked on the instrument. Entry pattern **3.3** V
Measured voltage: **19** V
